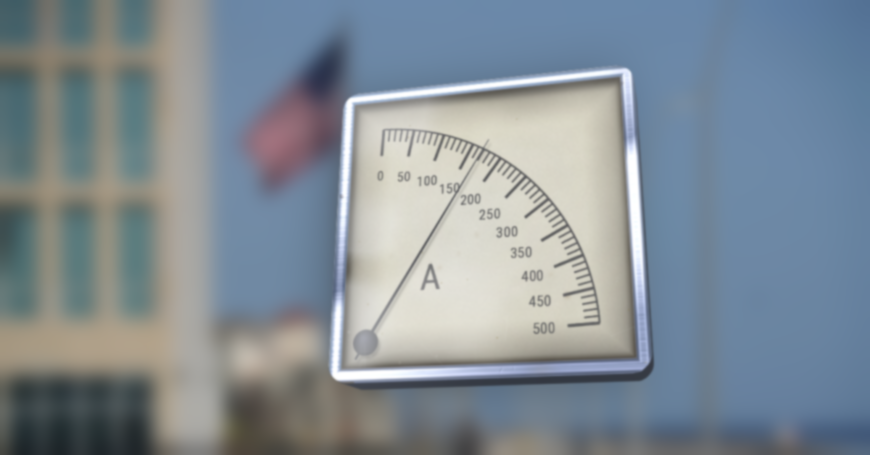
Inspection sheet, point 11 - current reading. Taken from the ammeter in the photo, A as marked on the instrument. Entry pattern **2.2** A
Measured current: **170** A
